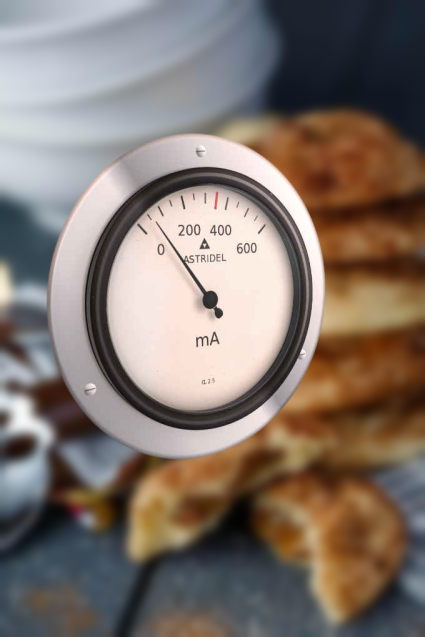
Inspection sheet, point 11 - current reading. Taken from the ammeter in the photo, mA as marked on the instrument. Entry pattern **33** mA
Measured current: **50** mA
